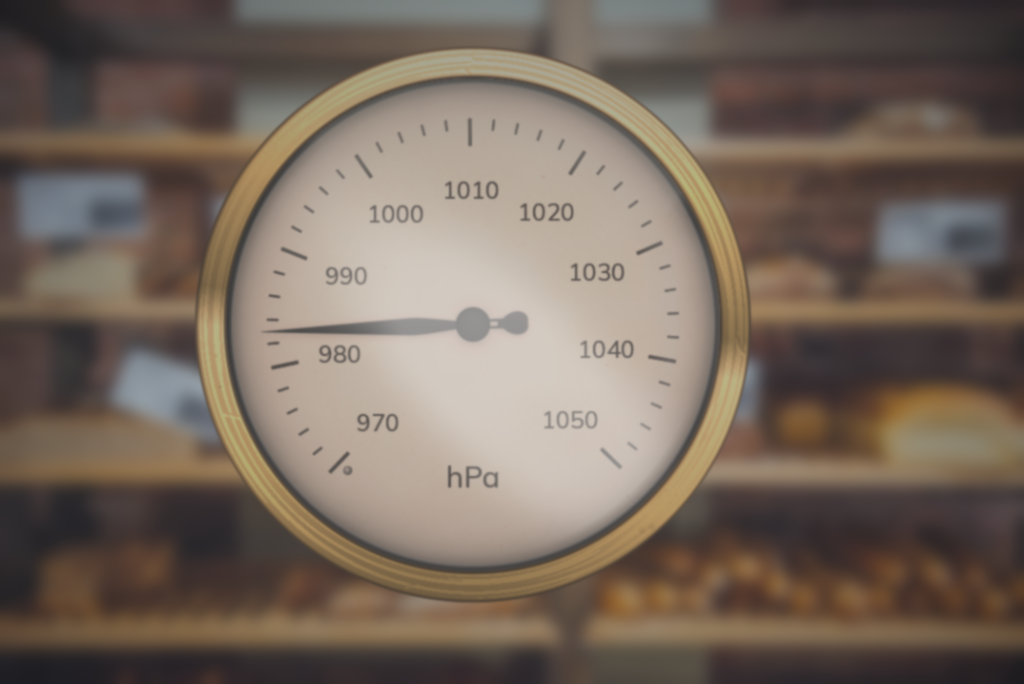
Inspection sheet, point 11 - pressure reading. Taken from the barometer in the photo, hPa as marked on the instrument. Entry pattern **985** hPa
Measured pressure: **983** hPa
